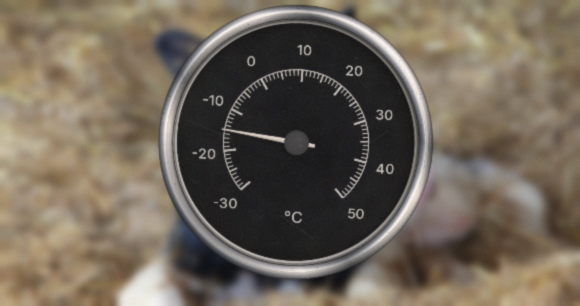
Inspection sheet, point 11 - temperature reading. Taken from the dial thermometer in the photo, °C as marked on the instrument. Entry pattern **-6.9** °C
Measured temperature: **-15** °C
